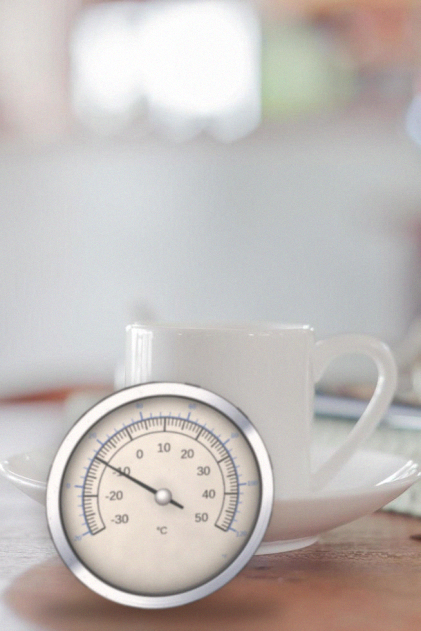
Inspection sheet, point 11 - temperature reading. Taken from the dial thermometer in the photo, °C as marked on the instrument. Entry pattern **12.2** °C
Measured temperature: **-10** °C
